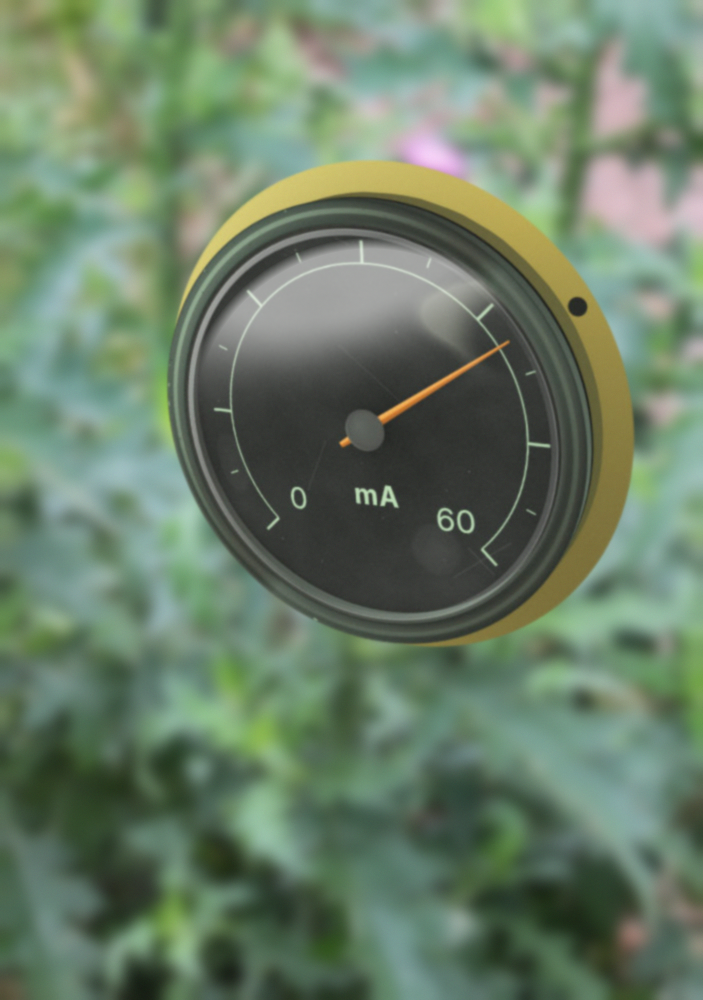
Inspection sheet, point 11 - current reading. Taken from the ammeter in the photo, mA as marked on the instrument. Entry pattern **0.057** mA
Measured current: **42.5** mA
